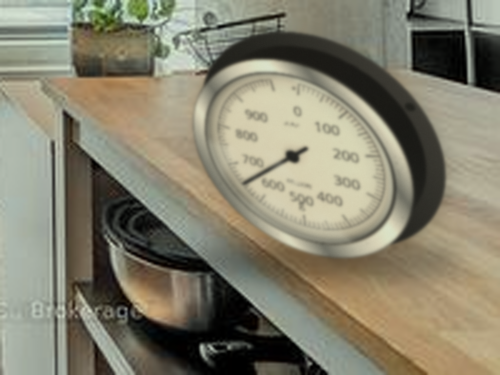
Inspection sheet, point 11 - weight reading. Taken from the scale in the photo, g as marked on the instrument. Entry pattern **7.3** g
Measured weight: **650** g
